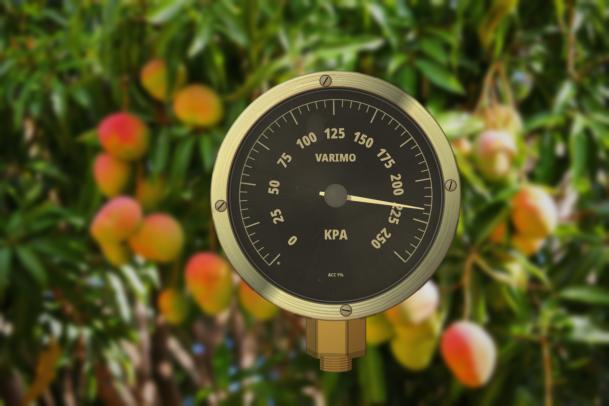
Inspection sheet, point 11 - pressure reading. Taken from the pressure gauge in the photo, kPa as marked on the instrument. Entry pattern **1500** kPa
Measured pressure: **217.5** kPa
